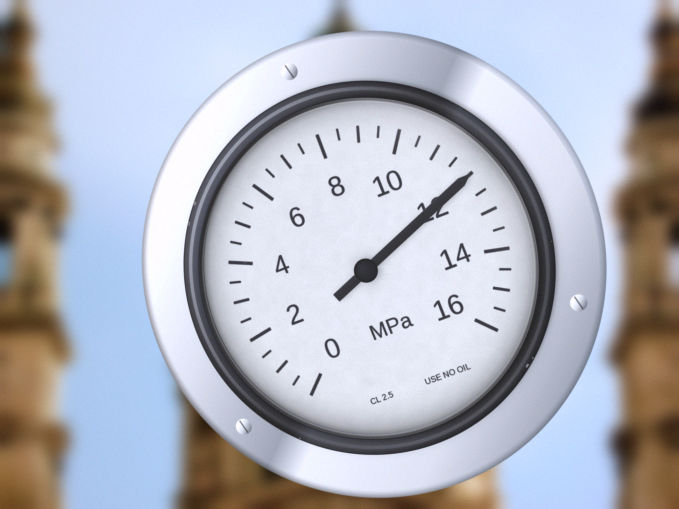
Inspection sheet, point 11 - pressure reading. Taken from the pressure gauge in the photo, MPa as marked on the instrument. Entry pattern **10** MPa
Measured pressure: **12** MPa
